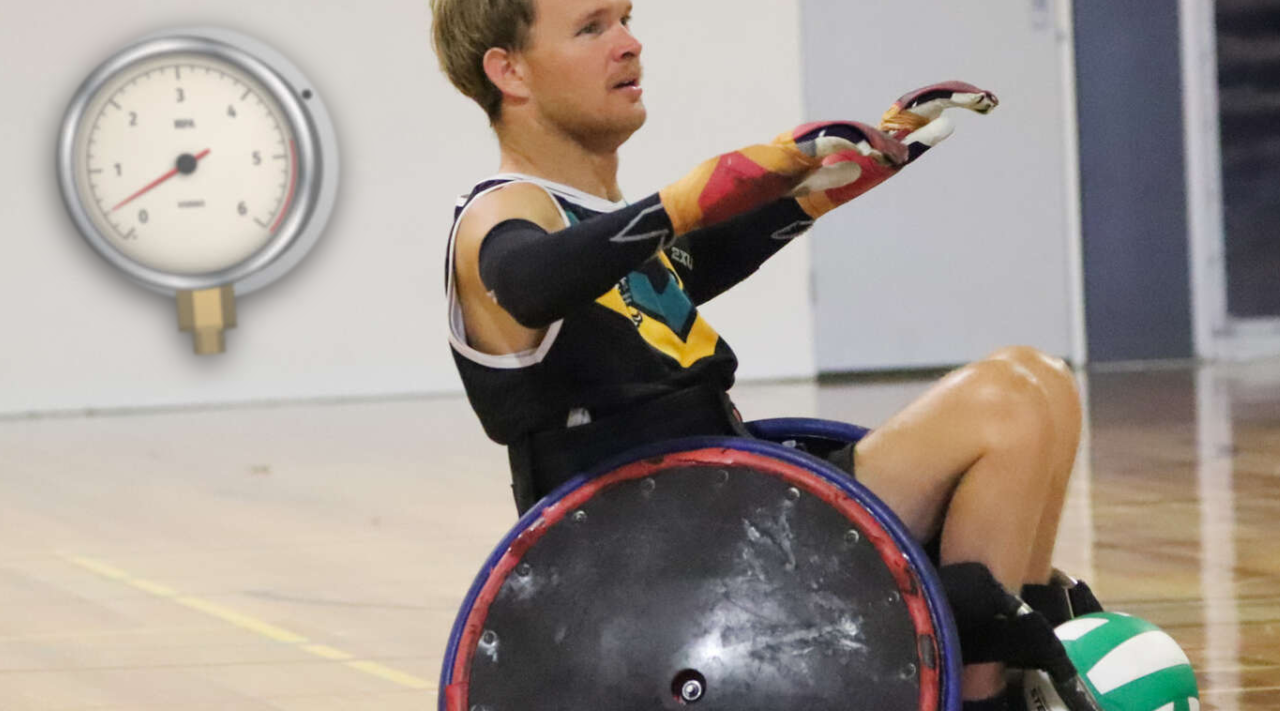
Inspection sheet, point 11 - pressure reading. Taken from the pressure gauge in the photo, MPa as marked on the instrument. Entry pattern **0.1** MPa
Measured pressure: **0.4** MPa
